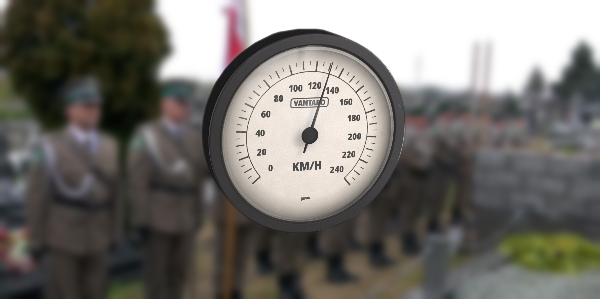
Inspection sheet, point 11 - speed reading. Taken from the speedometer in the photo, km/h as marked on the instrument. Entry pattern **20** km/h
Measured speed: **130** km/h
